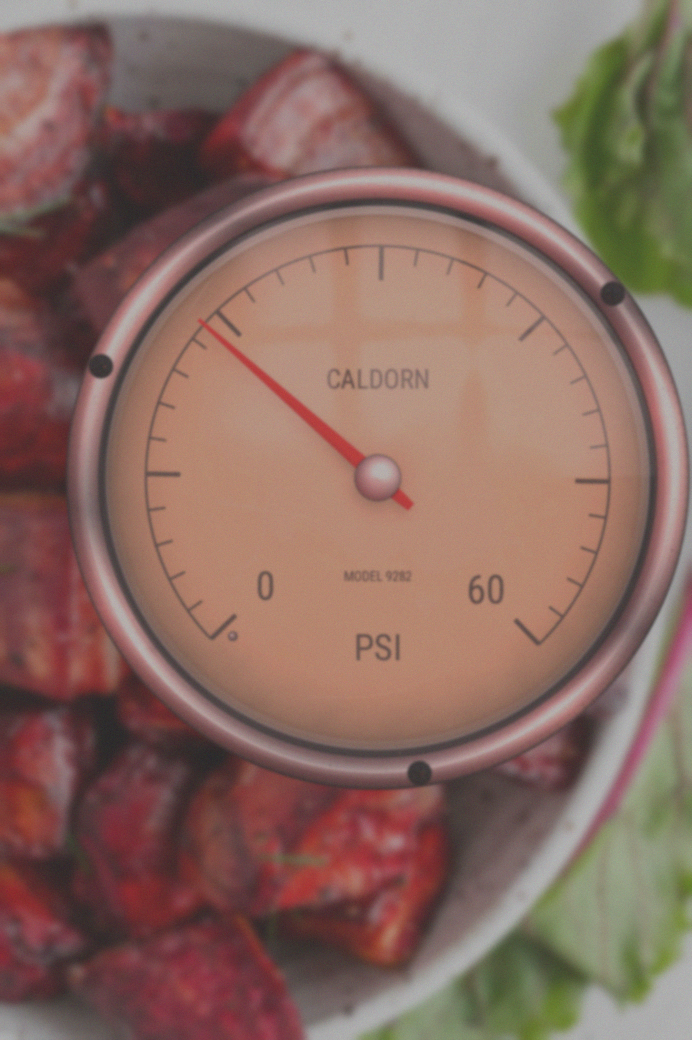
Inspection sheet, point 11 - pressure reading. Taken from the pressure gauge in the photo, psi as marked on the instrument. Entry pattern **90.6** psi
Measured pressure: **19** psi
